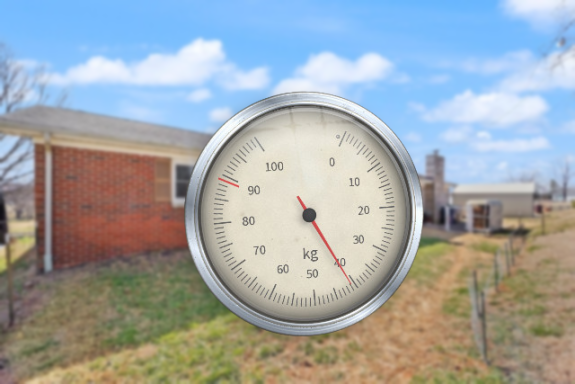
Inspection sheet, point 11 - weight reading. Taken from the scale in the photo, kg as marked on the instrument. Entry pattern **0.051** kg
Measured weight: **41** kg
